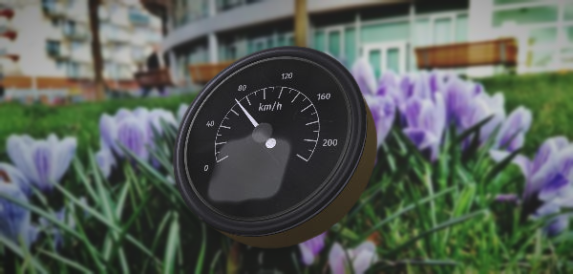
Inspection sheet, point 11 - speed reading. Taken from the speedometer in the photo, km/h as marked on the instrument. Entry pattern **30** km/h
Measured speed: **70** km/h
